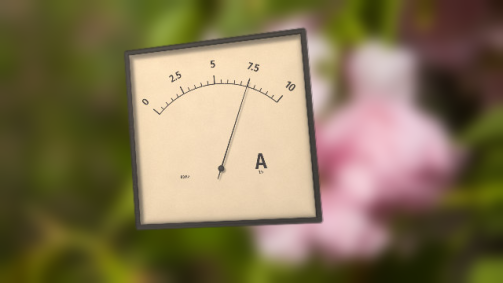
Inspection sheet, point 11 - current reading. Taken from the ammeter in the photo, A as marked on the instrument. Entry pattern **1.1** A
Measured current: **7.5** A
